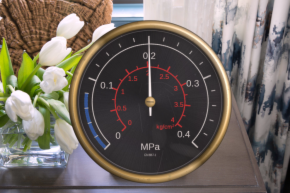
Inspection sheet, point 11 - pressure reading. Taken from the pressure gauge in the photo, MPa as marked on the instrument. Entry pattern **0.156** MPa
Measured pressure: **0.2** MPa
